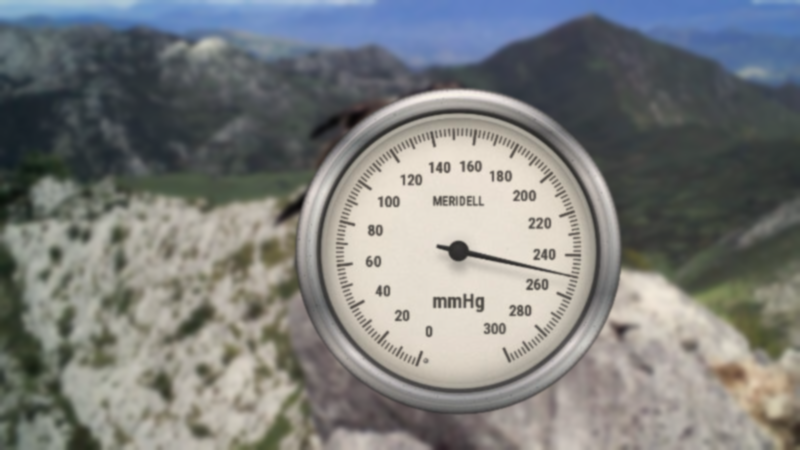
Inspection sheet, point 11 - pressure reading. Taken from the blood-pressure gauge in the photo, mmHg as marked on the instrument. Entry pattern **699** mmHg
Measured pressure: **250** mmHg
